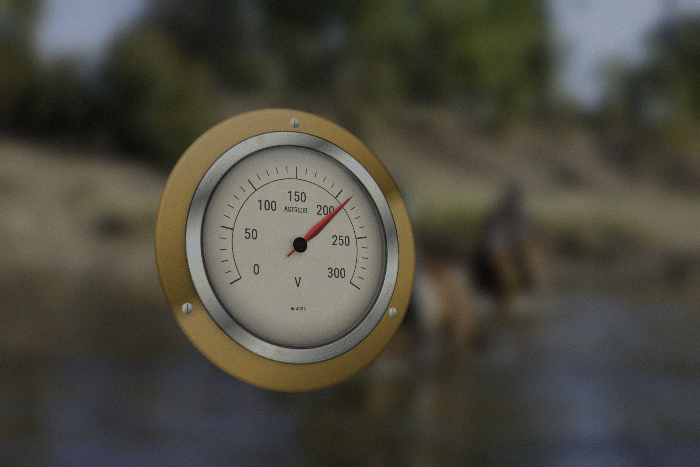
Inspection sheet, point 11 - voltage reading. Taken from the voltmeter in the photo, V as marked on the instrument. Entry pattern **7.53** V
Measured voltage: **210** V
